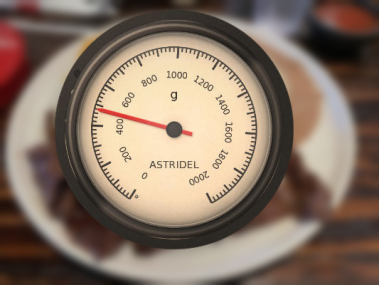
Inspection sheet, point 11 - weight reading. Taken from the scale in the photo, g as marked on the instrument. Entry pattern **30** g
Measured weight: **480** g
